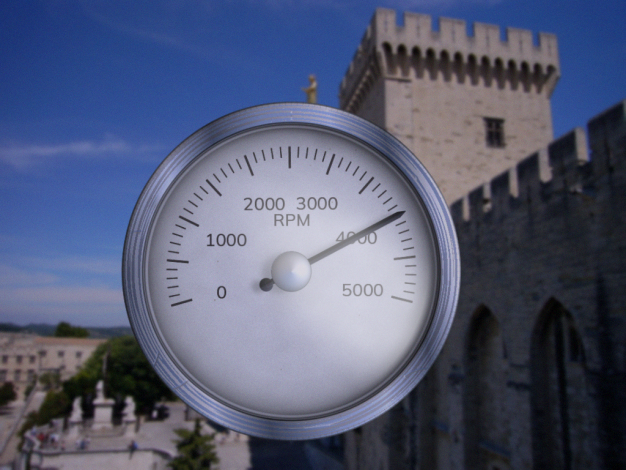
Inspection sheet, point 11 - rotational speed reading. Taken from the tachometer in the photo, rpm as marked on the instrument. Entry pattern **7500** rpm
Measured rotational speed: **4000** rpm
